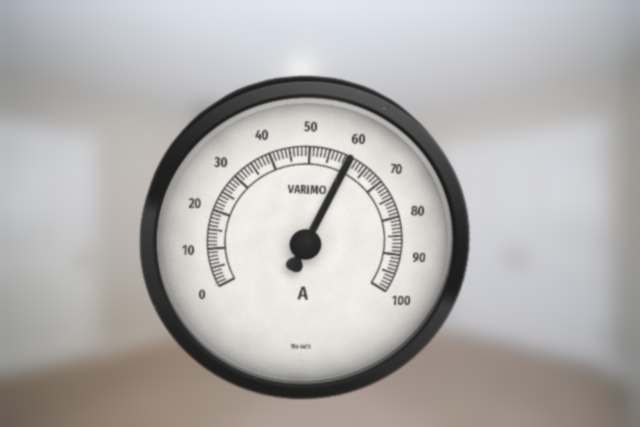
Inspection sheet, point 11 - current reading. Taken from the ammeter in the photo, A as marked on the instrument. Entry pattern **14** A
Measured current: **60** A
